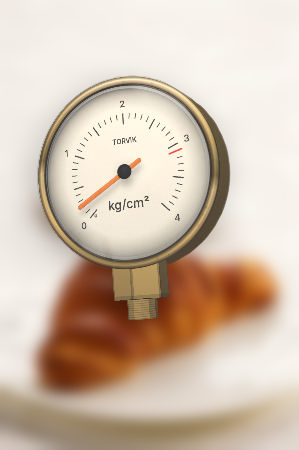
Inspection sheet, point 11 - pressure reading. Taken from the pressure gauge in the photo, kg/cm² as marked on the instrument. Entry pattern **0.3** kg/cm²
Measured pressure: **0.2** kg/cm²
